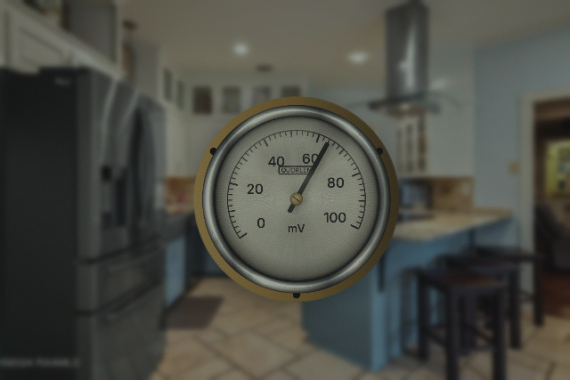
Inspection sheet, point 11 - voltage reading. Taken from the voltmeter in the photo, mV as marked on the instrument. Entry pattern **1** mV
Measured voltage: **64** mV
